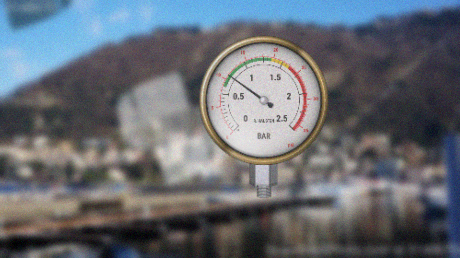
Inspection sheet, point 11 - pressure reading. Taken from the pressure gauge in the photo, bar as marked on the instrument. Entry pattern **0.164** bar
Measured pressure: **0.75** bar
